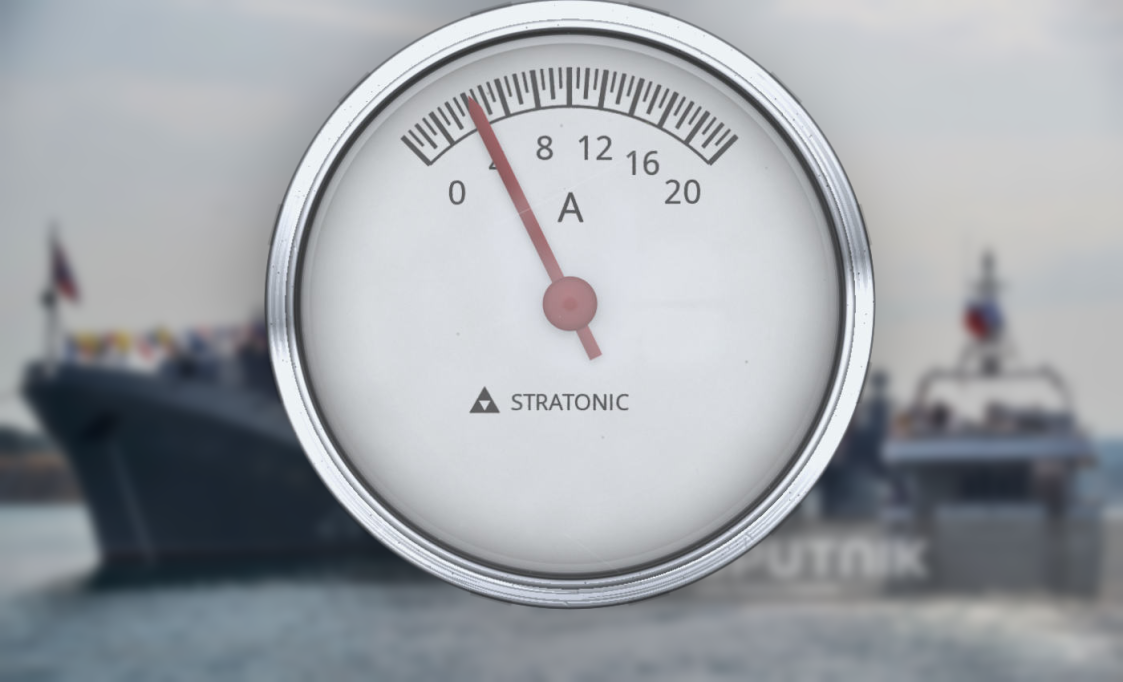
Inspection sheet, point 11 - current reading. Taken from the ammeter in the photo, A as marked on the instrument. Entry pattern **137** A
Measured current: **4.25** A
